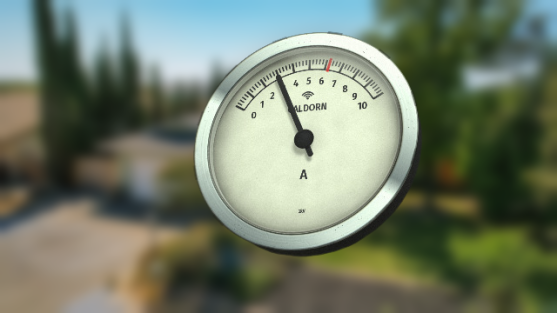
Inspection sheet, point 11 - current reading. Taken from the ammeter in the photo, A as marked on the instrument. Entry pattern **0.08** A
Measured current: **3** A
